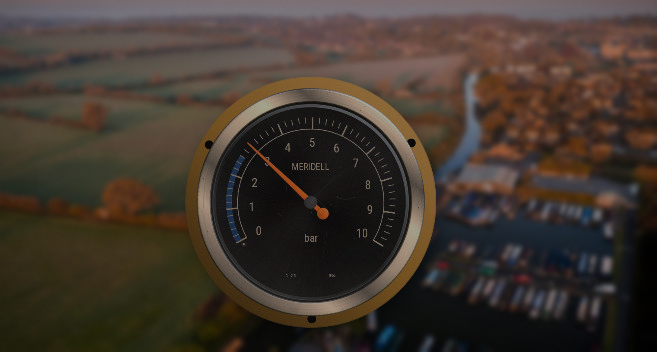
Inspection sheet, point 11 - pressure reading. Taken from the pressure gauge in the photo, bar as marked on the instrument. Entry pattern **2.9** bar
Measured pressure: **3** bar
